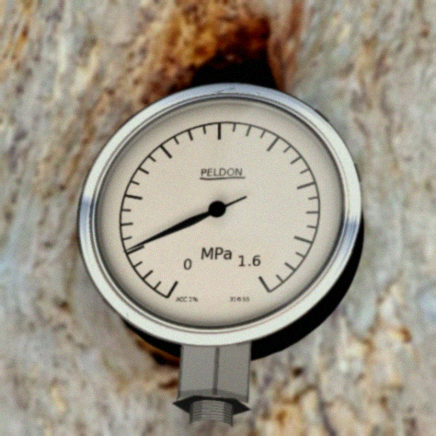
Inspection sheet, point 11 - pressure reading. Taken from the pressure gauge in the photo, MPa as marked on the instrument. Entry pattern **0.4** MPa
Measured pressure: **0.2** MPa
